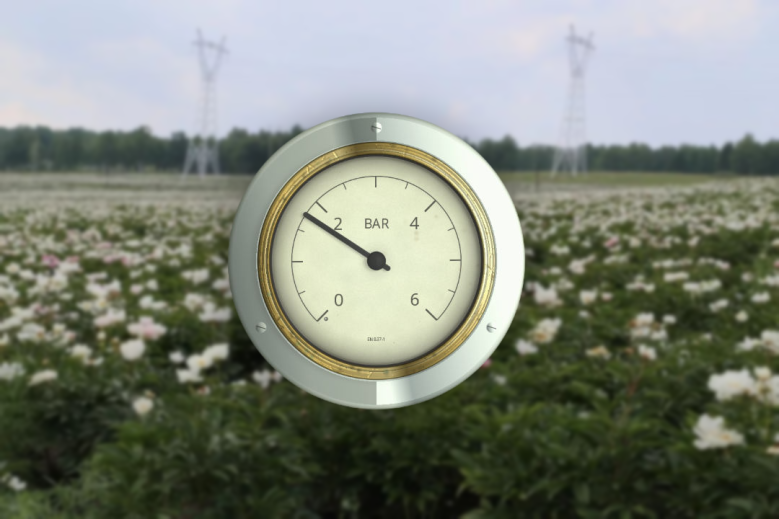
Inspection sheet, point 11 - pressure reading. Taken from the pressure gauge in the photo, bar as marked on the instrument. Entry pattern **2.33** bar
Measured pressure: **1.75** bar
